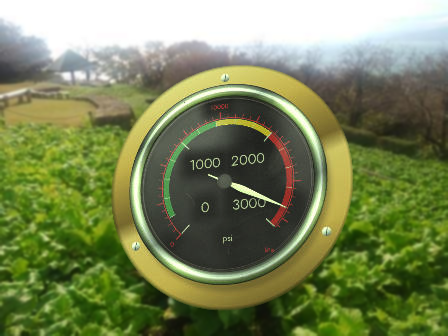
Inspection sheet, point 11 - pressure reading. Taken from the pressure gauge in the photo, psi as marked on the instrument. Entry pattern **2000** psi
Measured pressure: **2800** psi
